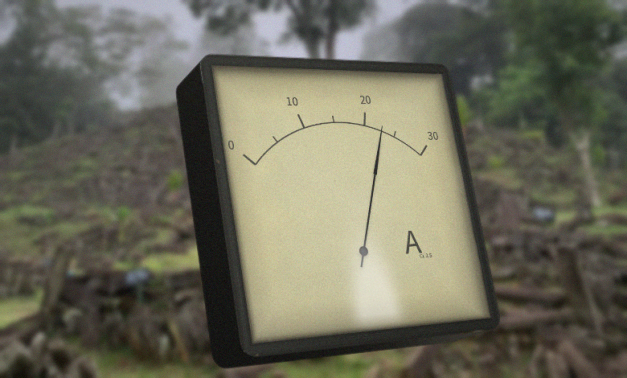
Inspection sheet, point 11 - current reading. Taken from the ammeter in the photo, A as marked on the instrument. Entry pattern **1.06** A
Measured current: **22.5** A
